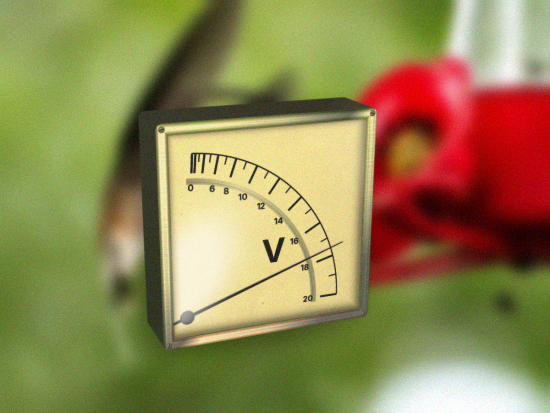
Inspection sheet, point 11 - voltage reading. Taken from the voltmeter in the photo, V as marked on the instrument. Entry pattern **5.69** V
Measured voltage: **17.5** V
